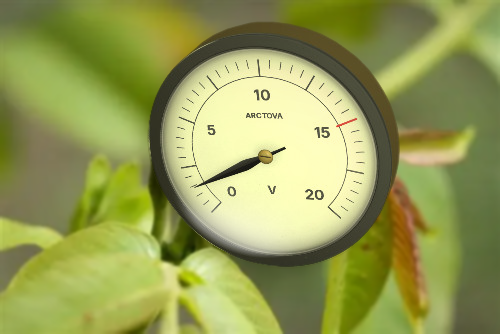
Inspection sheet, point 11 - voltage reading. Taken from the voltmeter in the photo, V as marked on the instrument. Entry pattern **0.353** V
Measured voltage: **1.5** V
